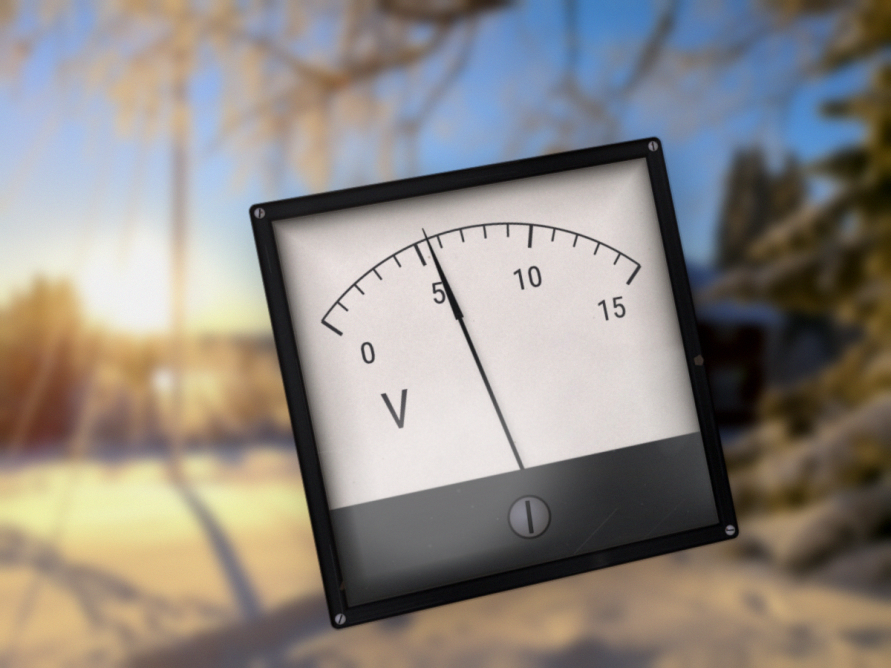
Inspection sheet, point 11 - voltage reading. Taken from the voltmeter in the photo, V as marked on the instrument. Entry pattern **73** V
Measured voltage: **5.5** V
